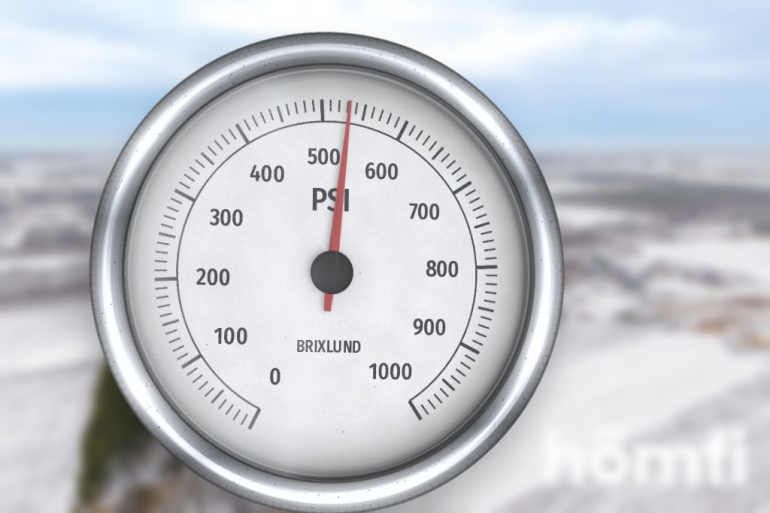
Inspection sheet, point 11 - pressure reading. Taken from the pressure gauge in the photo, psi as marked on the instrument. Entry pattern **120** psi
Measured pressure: **530** psi
